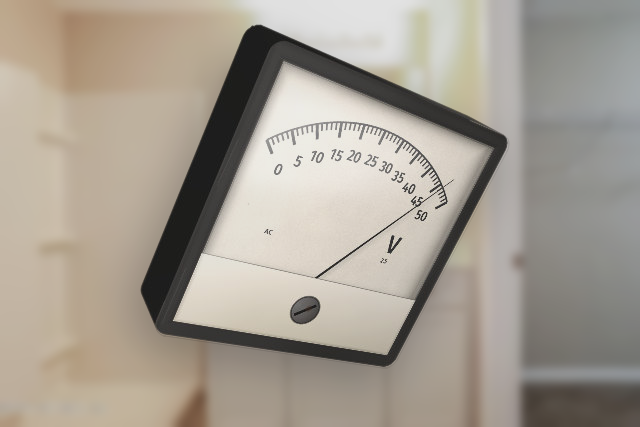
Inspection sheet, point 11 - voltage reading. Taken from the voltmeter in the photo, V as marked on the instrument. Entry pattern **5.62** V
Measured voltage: **45** V
